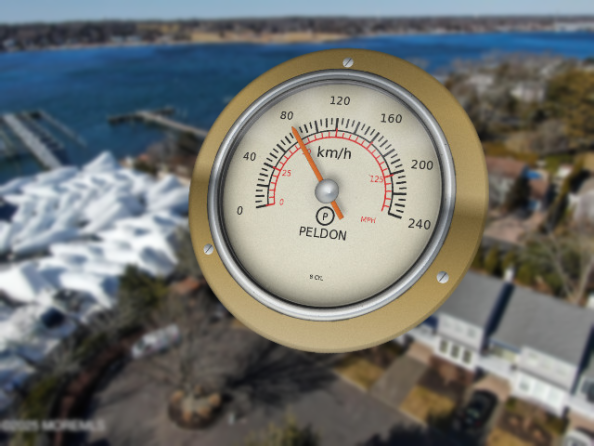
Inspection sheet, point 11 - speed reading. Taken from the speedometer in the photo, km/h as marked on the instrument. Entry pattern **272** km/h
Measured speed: **80** km/h
